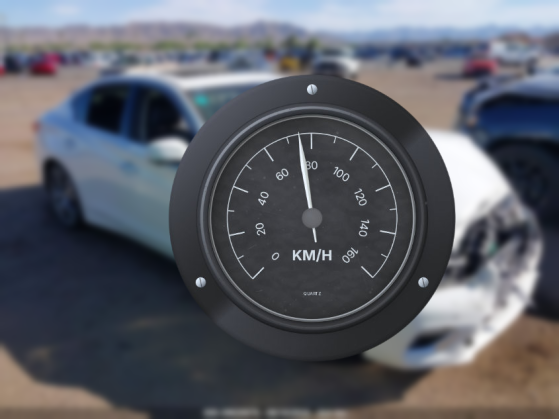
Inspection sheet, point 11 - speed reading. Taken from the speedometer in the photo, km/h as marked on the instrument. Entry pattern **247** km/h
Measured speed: **75** km/h
